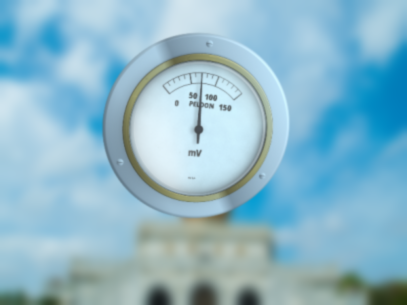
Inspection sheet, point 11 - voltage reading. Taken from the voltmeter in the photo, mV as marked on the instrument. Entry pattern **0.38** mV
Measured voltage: **70** mV
